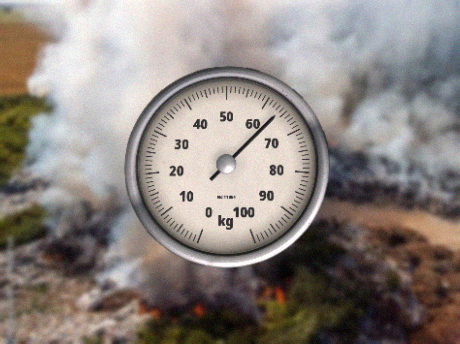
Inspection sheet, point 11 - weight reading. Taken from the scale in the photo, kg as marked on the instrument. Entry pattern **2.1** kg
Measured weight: **64** kg
